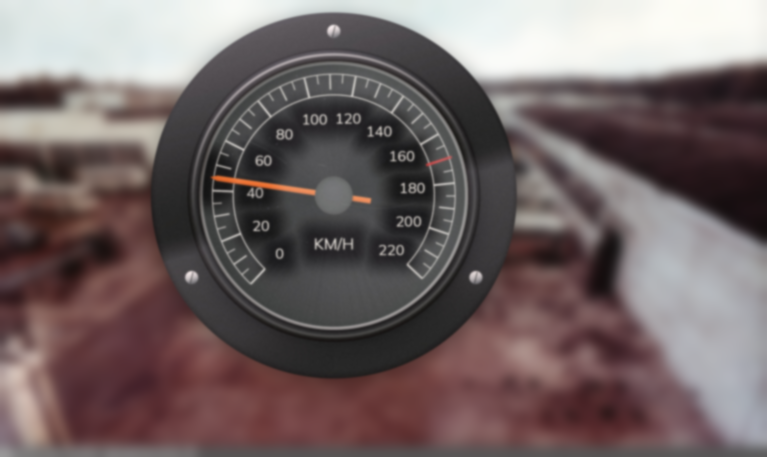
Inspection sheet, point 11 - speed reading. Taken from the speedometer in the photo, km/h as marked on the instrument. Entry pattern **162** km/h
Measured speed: **45** km/h
